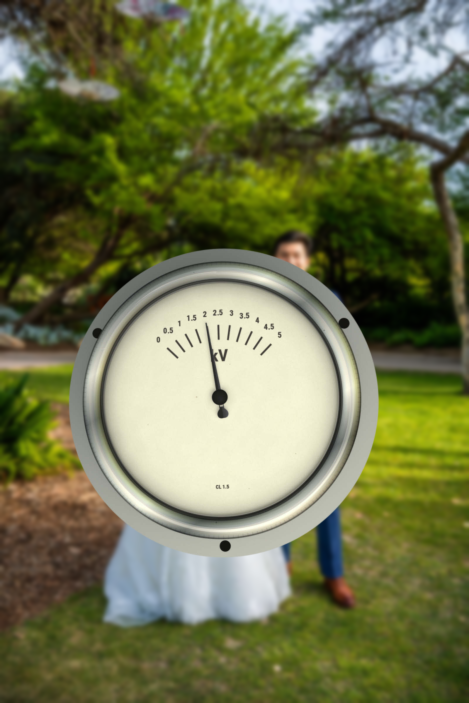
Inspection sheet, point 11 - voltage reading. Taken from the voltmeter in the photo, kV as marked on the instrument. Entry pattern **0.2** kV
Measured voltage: **2** kV
